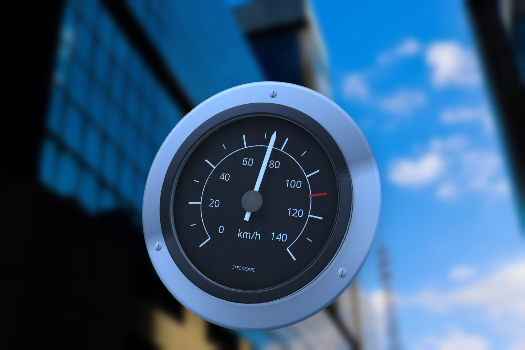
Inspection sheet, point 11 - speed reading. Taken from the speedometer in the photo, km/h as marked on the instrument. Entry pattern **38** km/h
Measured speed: **75** km/h
